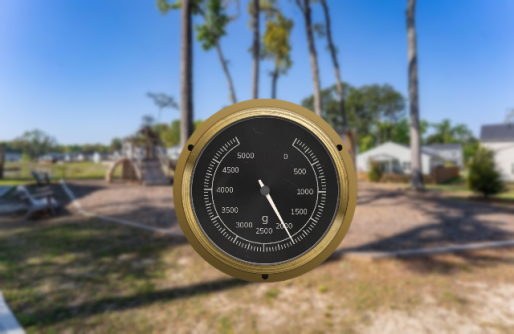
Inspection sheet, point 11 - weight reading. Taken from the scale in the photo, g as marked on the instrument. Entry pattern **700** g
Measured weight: **2000** g
